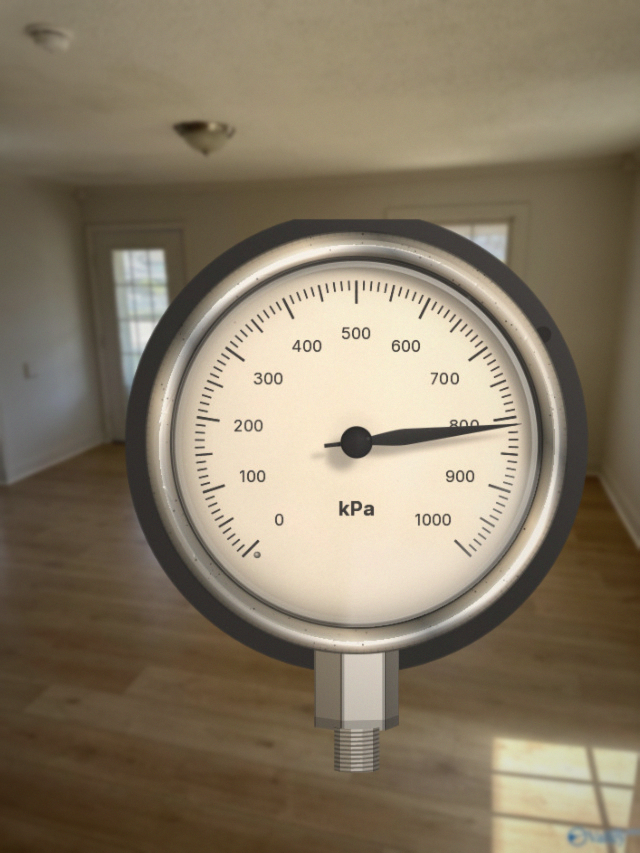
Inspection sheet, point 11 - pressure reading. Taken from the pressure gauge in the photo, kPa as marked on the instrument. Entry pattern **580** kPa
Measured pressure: **810** kPa
